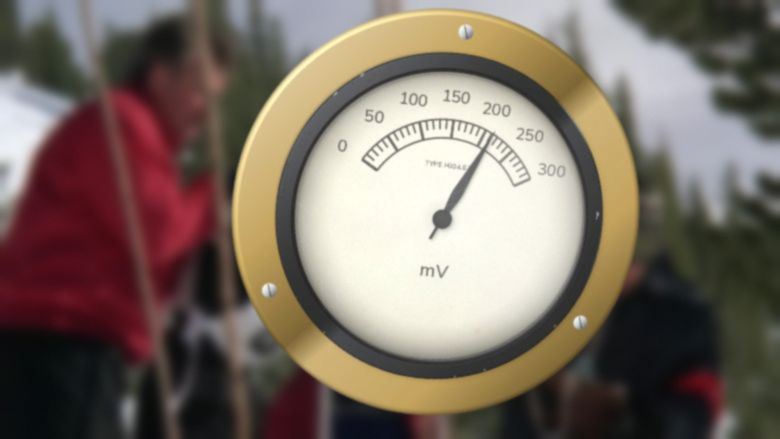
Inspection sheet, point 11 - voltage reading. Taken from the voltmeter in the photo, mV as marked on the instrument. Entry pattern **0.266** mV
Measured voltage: **210** mV
